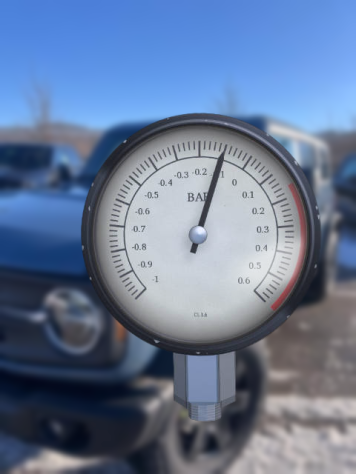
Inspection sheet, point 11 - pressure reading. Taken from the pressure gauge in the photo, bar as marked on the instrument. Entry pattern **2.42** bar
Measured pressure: **-0.1** bar
